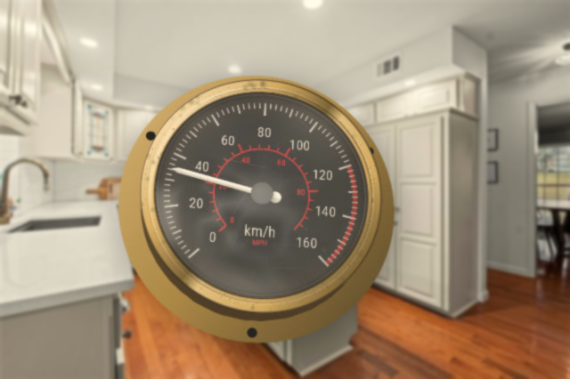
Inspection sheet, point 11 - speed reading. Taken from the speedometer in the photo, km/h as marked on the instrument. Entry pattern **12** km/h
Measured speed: **34** km/h
